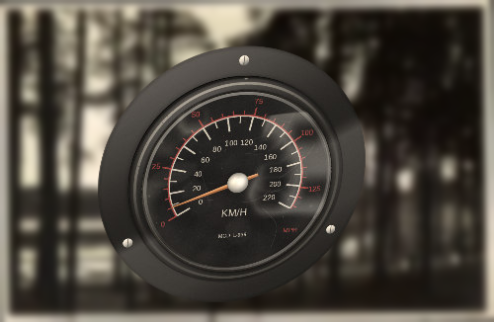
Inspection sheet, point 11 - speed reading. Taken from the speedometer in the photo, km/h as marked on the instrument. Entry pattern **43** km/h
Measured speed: **10** km/h
